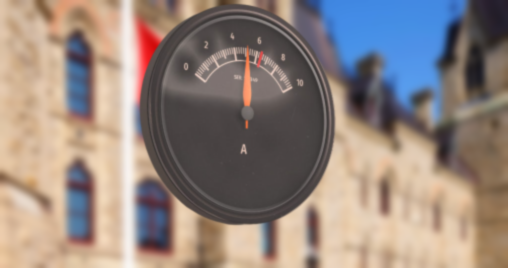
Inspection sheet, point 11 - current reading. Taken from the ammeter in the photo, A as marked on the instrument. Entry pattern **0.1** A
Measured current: **5** A
